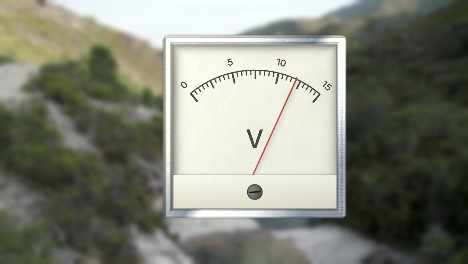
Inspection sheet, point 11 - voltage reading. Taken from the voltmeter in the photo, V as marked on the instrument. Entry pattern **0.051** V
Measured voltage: **12** V
